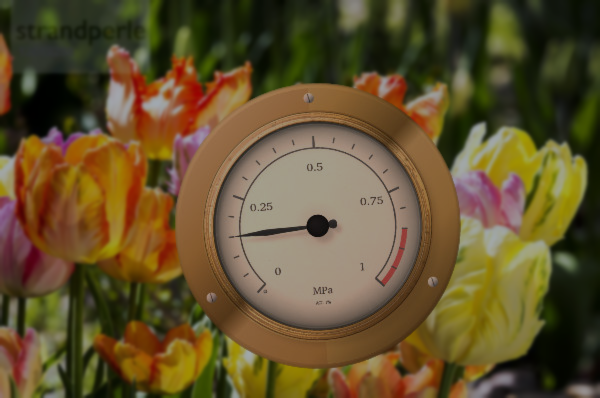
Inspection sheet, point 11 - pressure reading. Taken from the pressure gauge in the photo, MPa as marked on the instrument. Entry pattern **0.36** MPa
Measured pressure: **0.15** MPa
